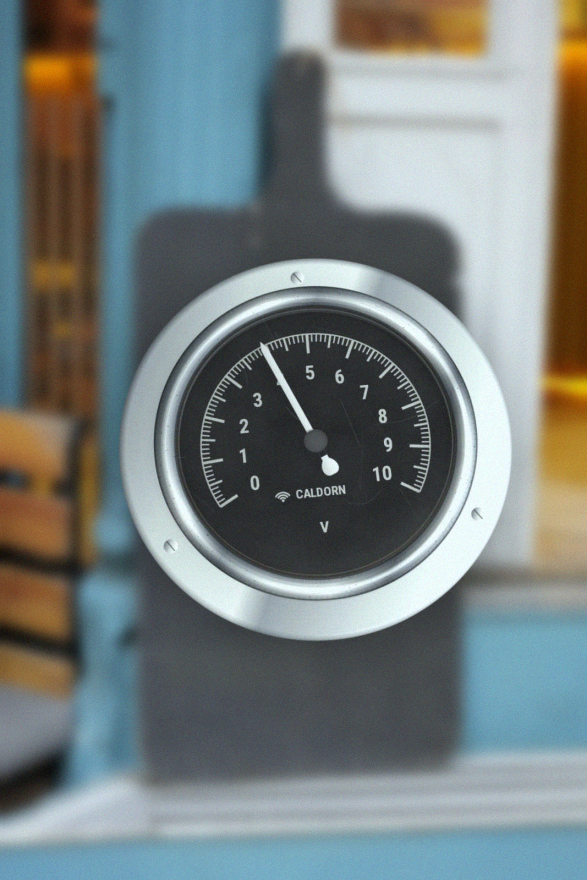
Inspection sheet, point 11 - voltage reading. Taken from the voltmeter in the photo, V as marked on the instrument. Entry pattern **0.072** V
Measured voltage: **4** V
